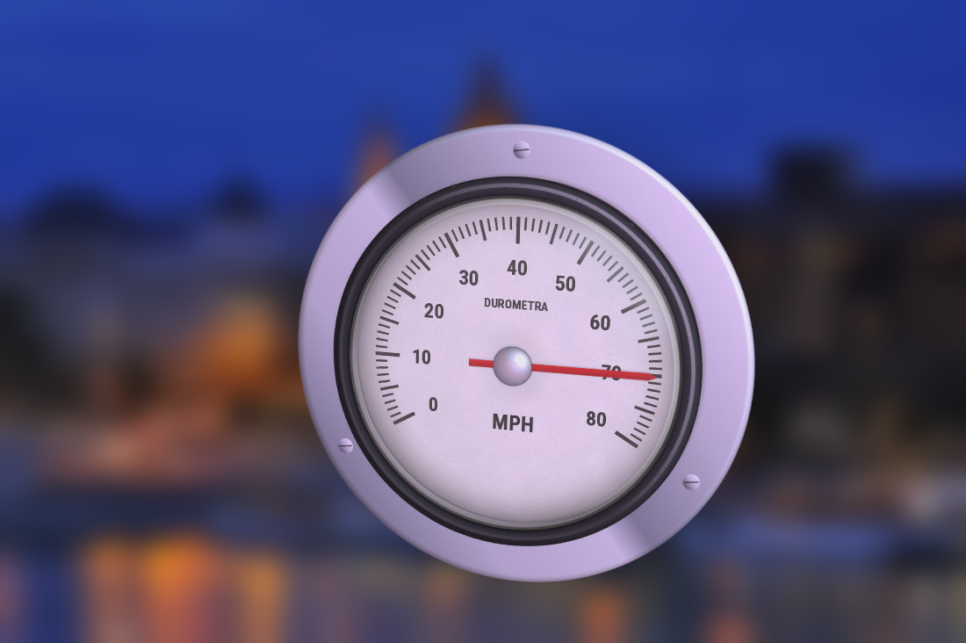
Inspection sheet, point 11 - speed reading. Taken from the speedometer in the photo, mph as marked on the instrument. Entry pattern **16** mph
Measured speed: **70** mph
